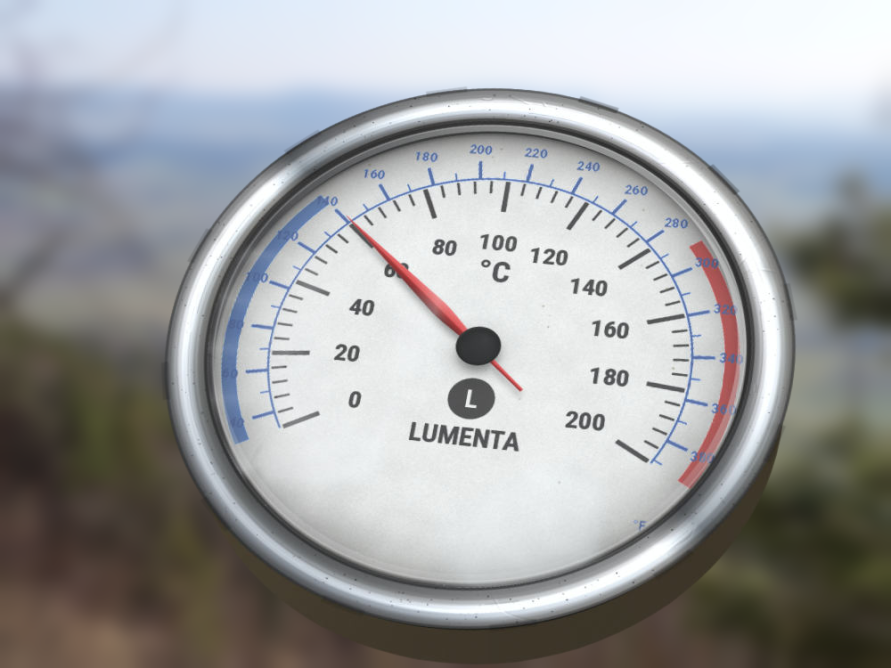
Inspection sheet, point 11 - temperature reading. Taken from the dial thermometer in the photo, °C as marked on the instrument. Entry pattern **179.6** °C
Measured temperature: **60** °C
